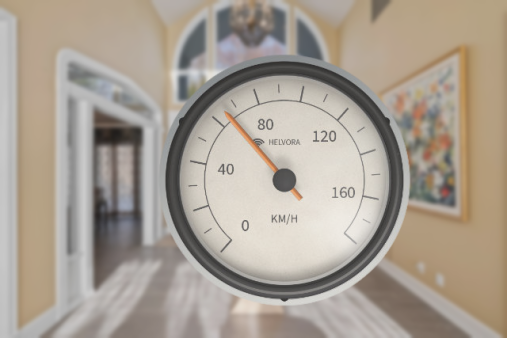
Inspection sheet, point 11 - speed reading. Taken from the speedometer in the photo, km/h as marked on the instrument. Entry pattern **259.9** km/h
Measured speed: **65** km/h
